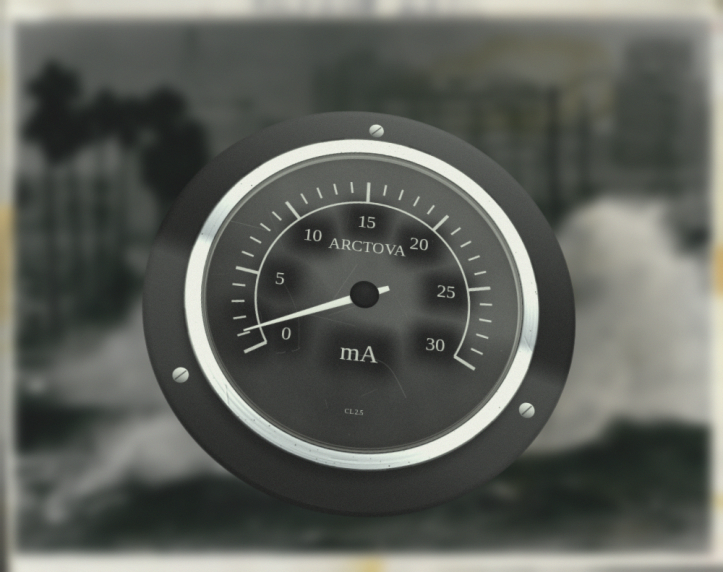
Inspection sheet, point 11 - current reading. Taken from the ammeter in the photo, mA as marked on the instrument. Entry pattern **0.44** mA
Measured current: **1** mA
